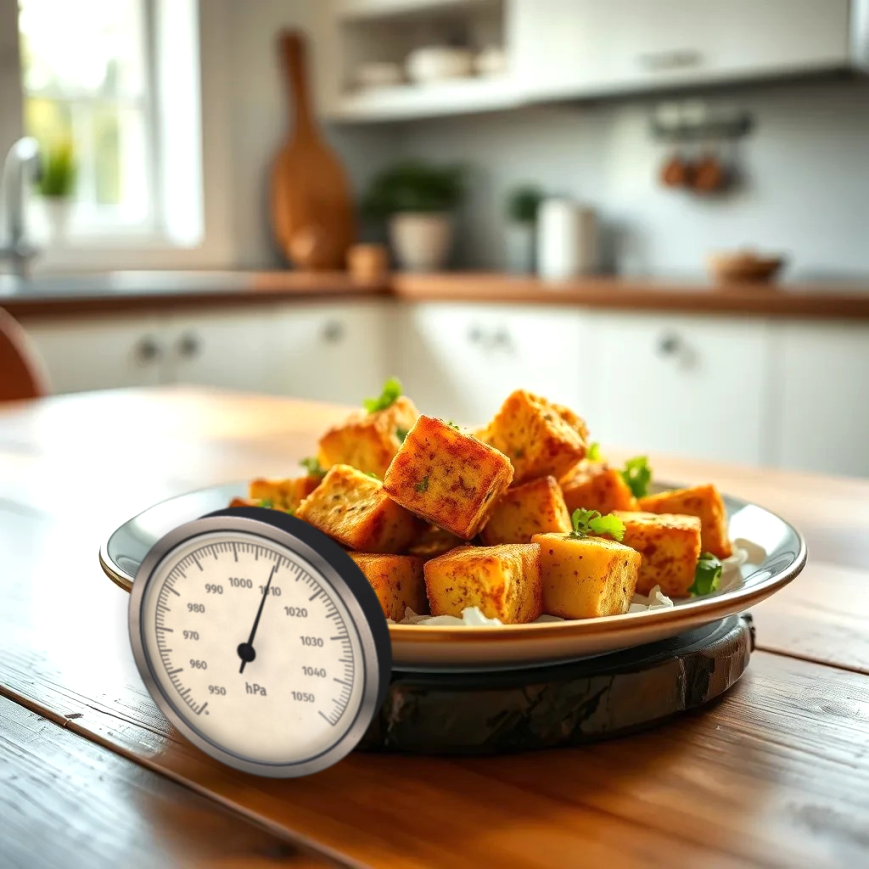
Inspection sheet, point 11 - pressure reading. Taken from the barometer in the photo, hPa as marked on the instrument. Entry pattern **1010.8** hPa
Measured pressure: **1010** hPa
